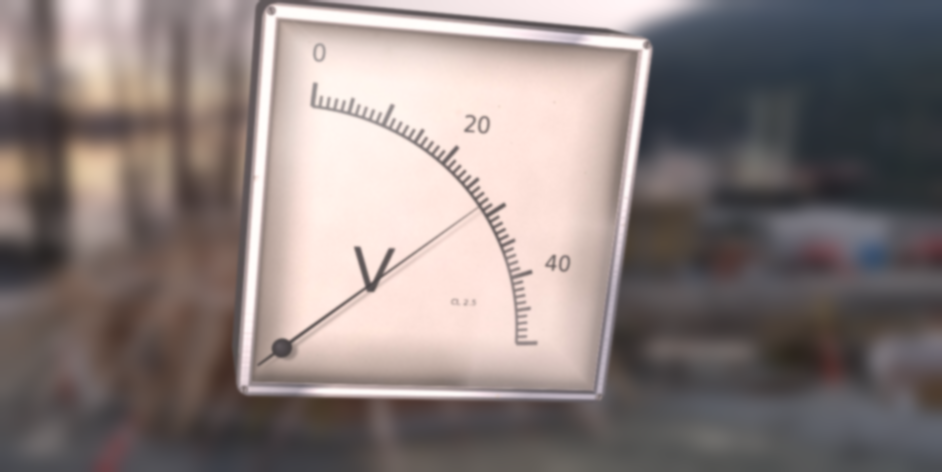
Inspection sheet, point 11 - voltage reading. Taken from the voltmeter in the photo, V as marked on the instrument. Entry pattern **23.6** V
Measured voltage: **28** V
